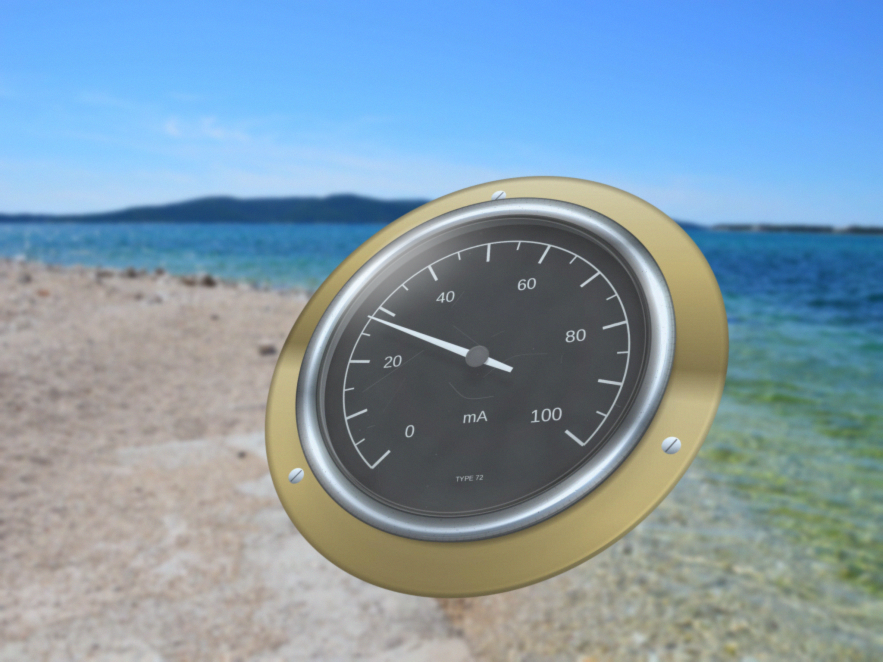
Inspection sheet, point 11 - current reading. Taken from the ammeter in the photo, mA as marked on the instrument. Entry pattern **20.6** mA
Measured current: **27.5** mA
